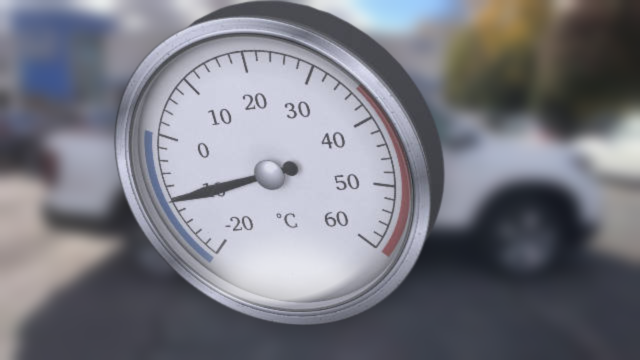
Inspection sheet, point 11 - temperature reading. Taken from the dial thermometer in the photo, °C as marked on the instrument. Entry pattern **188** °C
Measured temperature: **-10** °C
